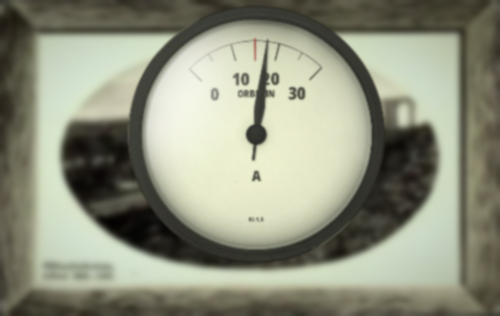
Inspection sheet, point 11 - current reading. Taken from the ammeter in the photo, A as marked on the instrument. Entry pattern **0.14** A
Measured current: **17.5** A
